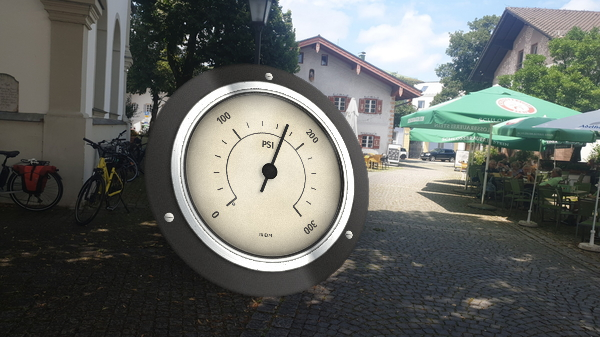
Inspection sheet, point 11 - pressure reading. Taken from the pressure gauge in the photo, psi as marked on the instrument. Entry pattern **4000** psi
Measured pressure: **170** psi
